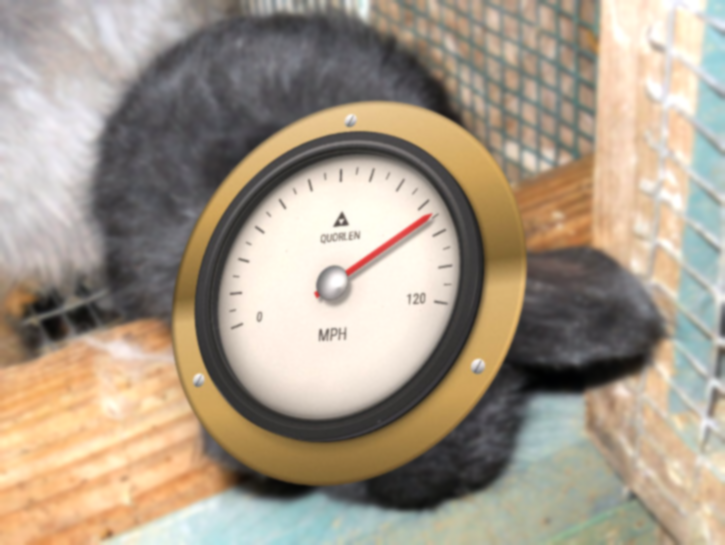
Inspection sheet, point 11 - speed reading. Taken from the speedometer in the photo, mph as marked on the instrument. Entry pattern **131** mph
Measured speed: **95** mph
